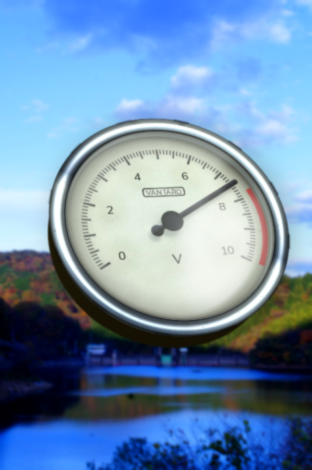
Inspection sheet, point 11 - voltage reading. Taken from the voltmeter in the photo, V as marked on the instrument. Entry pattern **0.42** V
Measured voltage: **7.5** V
